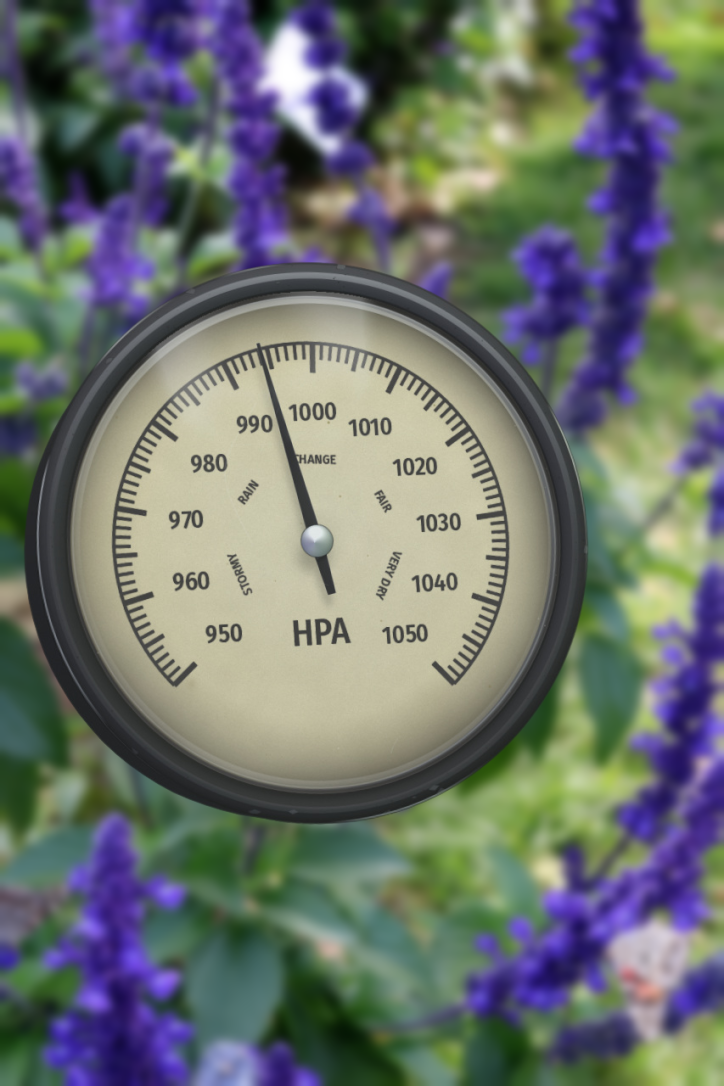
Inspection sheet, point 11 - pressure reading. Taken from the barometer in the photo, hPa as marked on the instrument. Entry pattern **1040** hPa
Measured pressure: **994** hPa
